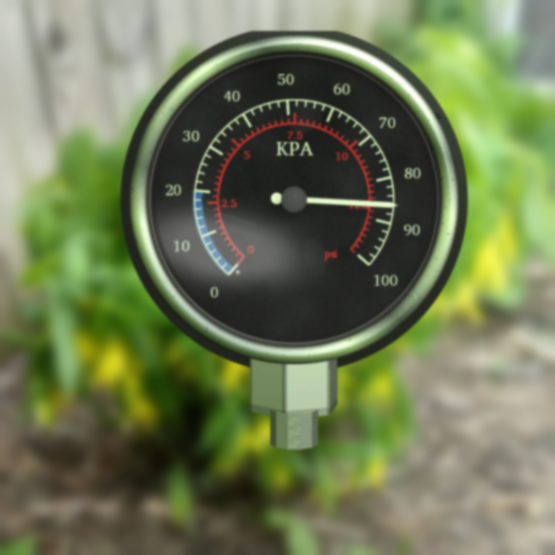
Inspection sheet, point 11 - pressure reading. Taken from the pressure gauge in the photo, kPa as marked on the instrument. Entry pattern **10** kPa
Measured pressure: **86** kPa
